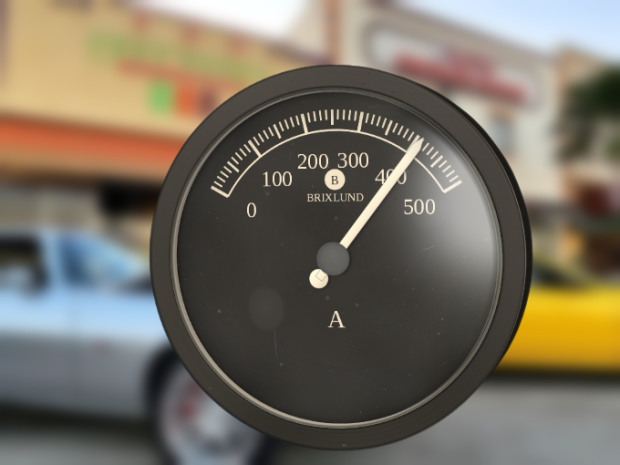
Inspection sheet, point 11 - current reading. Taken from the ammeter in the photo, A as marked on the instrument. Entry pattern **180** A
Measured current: **410** A
